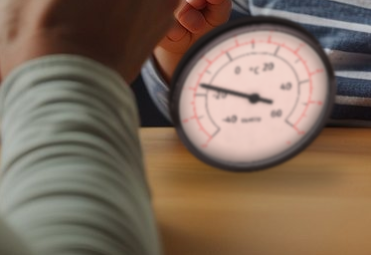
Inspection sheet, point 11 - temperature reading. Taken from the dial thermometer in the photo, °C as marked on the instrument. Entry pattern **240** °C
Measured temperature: **-15** °C
